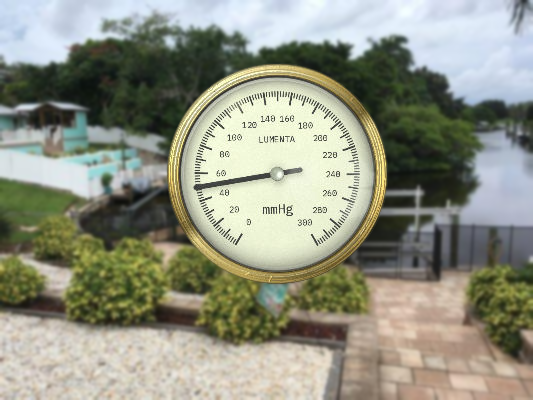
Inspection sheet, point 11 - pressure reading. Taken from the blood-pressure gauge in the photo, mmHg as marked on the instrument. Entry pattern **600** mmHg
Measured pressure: **50** mmHg
